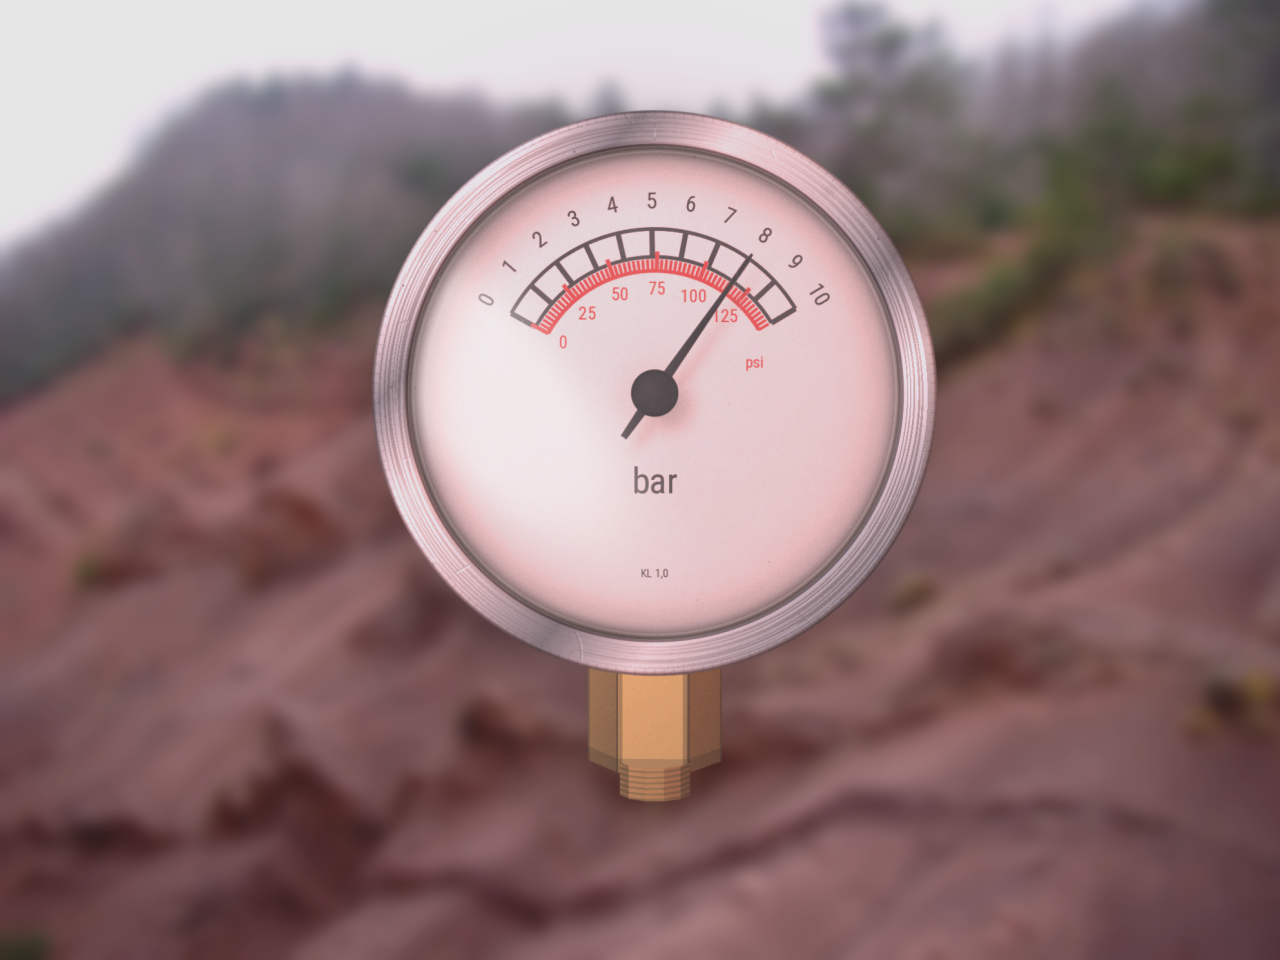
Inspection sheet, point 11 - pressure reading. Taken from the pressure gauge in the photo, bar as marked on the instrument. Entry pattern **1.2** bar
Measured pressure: **8** bar
